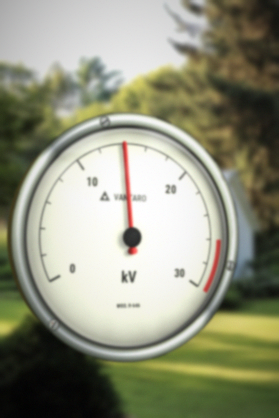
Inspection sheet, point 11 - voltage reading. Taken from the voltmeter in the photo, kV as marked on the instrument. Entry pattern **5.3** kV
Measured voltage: **14** kV
